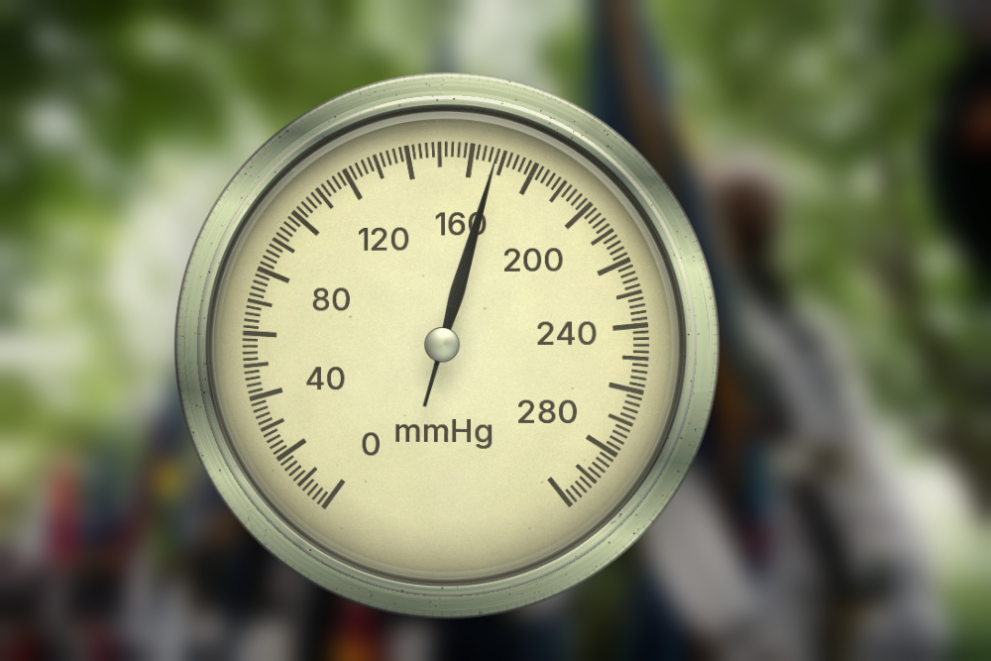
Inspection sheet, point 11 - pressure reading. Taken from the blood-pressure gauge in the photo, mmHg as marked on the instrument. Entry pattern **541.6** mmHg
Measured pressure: **168** mmHg
